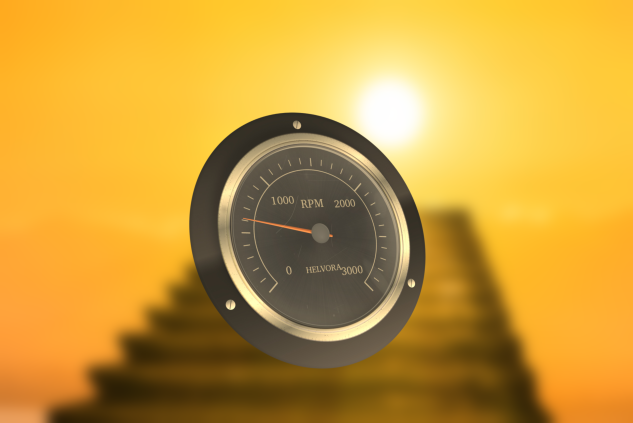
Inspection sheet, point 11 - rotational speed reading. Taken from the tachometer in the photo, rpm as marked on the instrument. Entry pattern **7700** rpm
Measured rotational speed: **600** rpm
